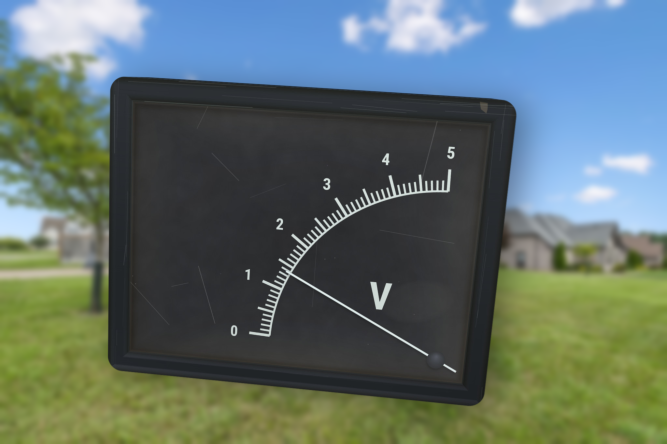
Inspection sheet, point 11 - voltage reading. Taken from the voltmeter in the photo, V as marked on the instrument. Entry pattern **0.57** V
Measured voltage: **1.4** V
